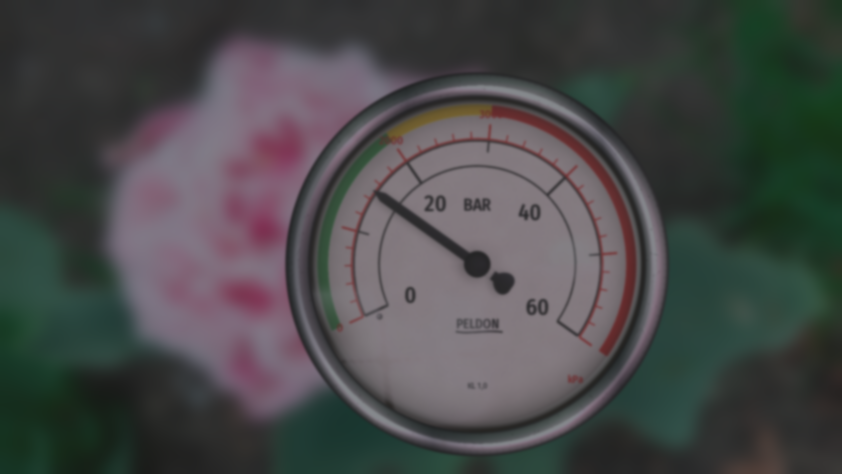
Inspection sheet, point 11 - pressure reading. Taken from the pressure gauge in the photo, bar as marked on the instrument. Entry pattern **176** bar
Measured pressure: **15** bar
